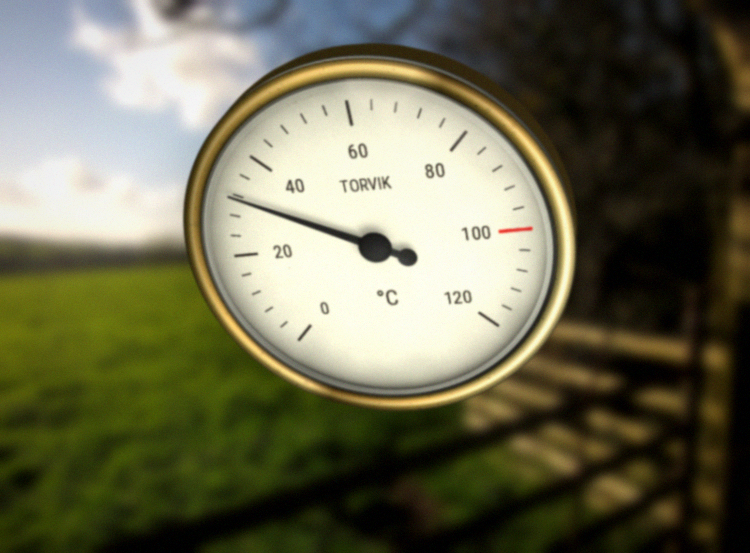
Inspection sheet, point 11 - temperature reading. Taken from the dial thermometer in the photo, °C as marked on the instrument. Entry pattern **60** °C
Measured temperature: **32** °C
